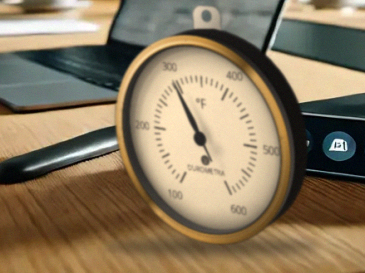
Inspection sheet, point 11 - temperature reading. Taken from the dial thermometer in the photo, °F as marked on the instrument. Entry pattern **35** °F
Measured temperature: **300** °F
